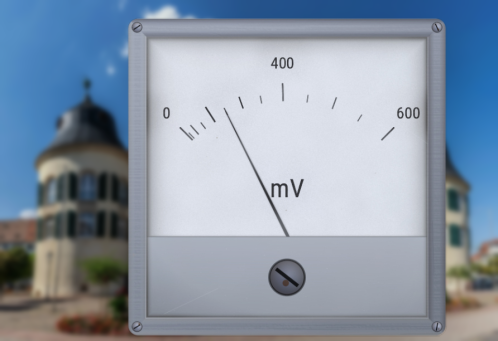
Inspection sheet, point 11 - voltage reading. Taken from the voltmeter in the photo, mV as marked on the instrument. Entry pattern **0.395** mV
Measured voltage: **250** mV
